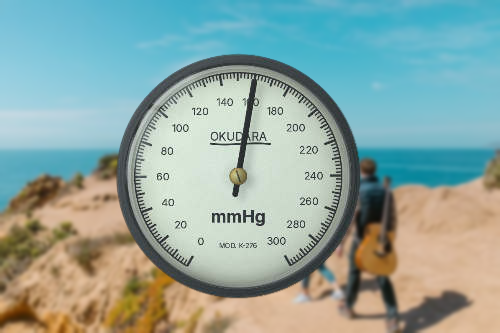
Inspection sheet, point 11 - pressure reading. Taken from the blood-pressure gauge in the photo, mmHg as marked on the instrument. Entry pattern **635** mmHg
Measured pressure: **160** mmHg
